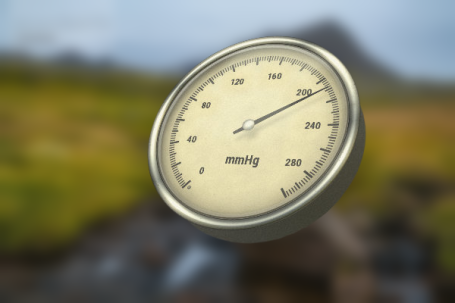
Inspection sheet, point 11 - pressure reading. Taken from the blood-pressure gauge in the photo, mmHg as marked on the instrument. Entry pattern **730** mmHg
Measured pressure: **210** mmHg
